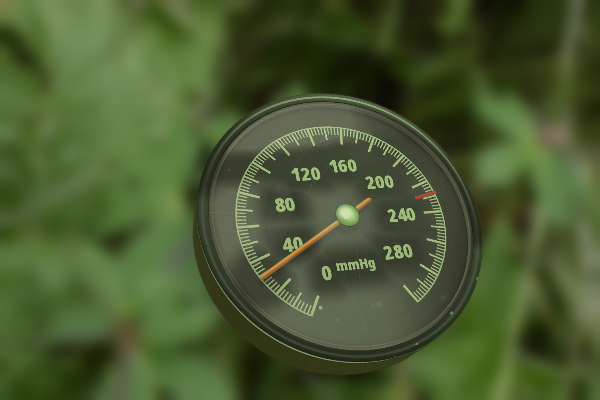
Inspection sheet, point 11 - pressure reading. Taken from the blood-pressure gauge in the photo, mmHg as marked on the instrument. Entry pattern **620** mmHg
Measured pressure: **30** mmHg
